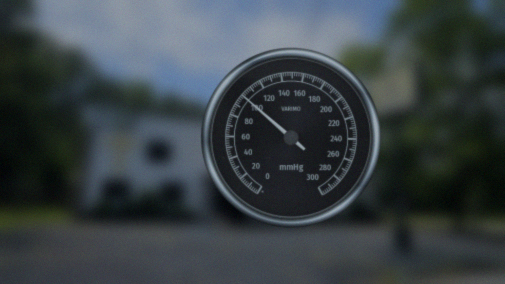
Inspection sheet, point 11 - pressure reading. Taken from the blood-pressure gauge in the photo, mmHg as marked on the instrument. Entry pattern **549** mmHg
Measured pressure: **100** mmHg
